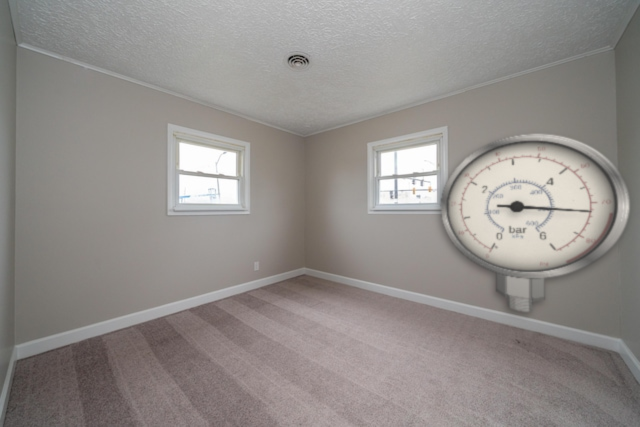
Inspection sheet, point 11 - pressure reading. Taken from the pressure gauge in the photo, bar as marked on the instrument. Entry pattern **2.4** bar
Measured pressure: **5** bar
